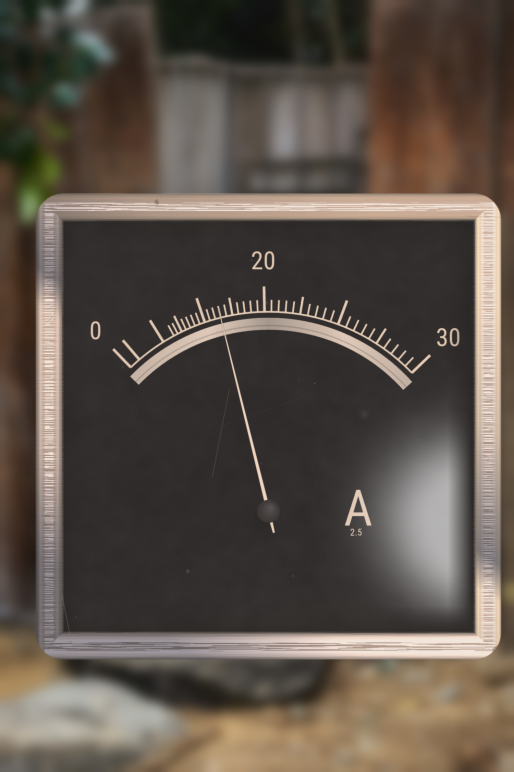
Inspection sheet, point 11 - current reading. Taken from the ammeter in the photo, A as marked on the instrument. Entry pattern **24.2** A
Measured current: **16.5** A
